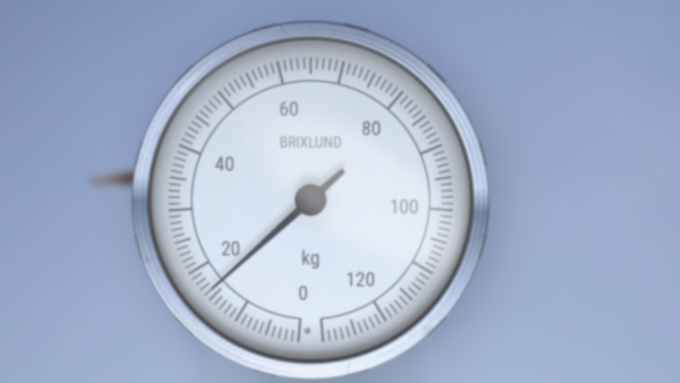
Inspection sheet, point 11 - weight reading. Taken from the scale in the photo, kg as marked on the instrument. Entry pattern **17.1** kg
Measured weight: **16** kg
